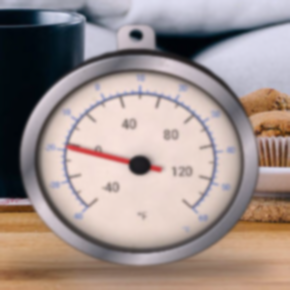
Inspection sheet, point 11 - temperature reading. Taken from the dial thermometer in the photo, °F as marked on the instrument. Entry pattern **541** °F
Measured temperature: **0** °F
